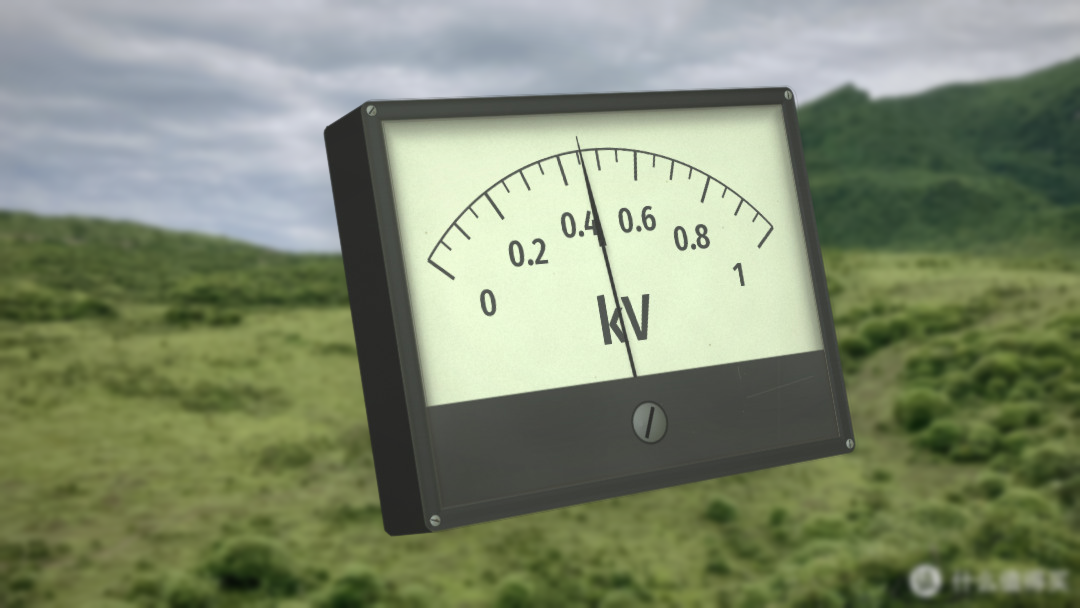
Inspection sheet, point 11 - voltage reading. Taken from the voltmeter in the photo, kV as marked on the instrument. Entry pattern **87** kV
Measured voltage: **0.45** kV
